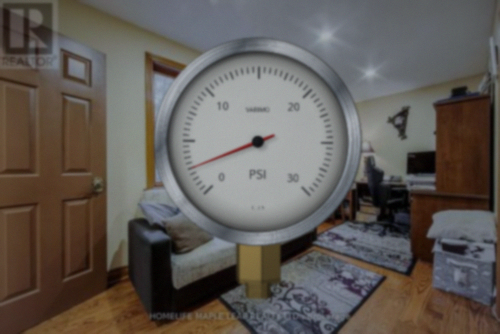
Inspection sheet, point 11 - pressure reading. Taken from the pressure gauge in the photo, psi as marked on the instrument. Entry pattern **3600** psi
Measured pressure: **2.5** psi
